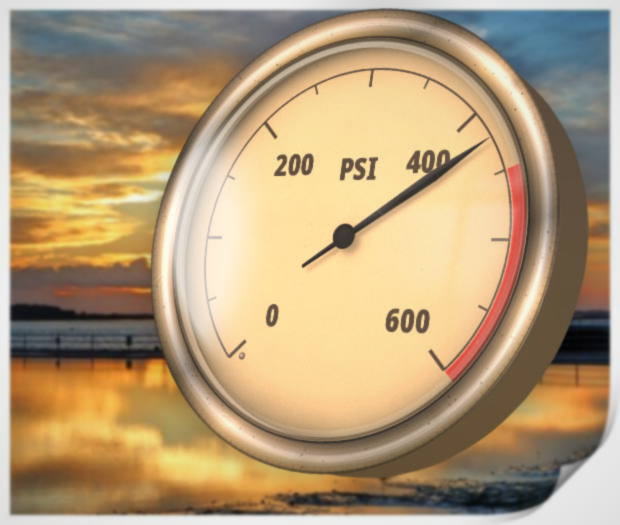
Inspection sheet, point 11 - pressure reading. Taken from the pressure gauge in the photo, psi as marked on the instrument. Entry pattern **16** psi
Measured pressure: **425** psi
